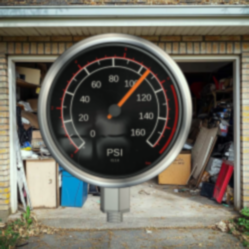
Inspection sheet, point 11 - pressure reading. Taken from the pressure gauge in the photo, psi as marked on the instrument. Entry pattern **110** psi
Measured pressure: **105** psi
